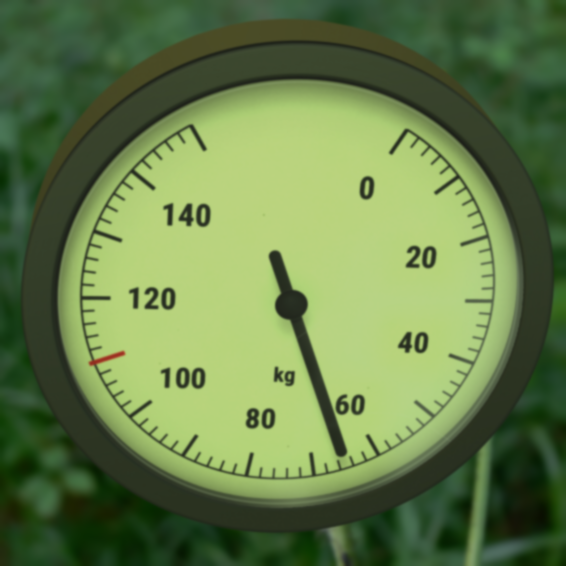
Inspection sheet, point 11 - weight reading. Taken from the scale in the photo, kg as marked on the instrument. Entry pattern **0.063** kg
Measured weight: **65** kg
